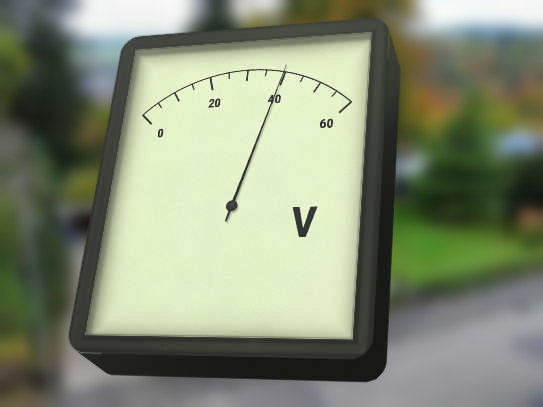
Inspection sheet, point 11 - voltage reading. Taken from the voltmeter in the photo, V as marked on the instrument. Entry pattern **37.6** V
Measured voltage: **40** V
